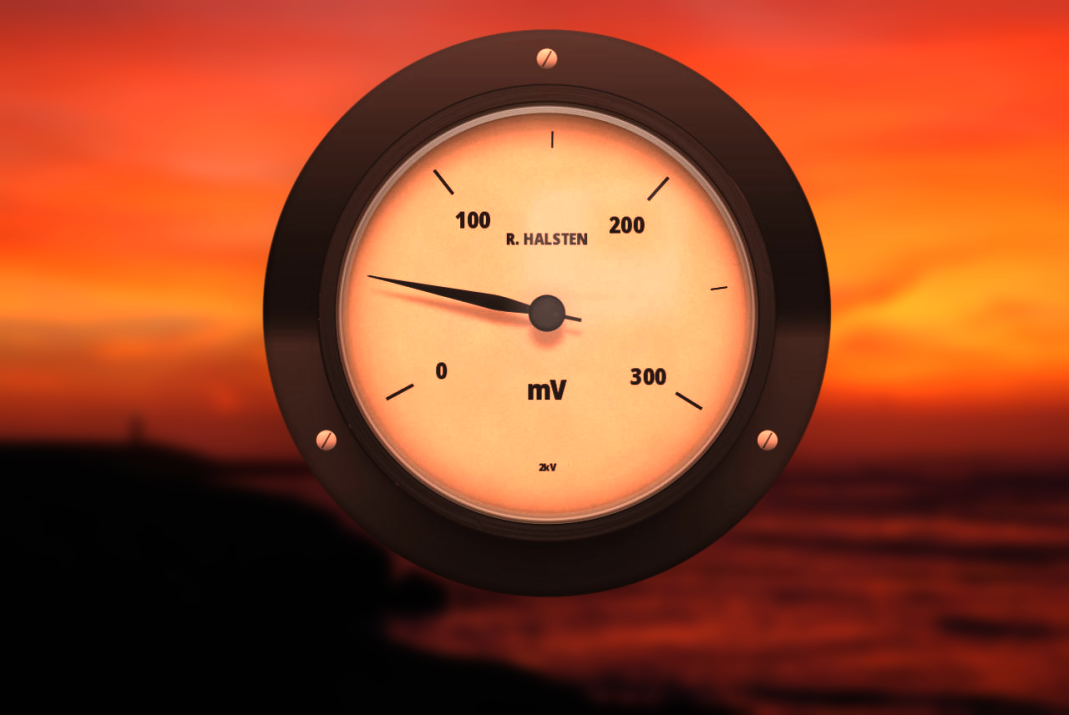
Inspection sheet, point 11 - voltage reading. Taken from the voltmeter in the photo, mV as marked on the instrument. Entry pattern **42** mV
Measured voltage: **50** mV
